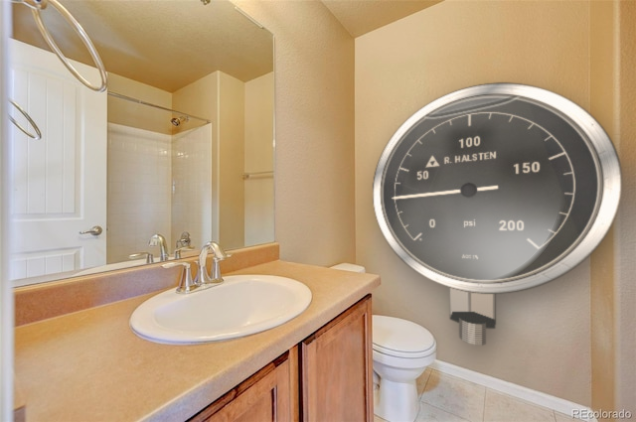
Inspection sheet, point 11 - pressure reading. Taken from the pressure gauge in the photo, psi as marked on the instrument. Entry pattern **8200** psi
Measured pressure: **30** psi
